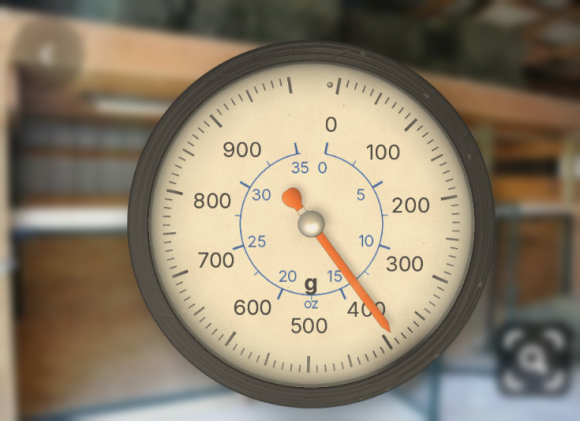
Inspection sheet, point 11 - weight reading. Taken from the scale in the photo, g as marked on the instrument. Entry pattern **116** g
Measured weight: **390** g
